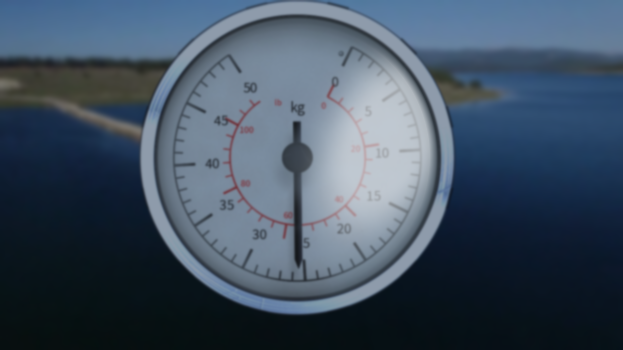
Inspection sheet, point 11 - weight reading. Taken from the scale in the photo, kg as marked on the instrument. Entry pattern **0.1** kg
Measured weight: **25.5** kg
